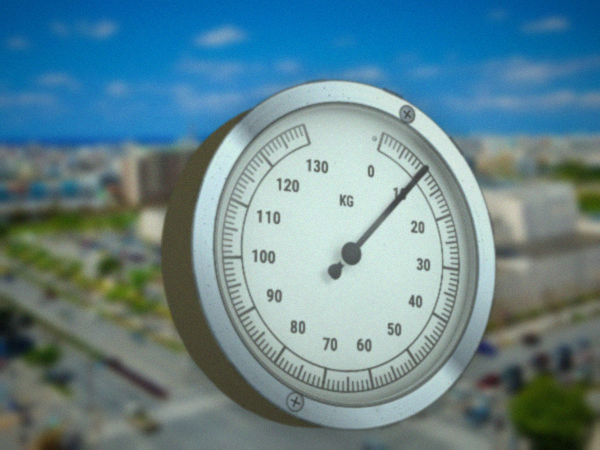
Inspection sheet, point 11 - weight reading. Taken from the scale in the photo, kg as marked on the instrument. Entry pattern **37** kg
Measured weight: **10** kg
